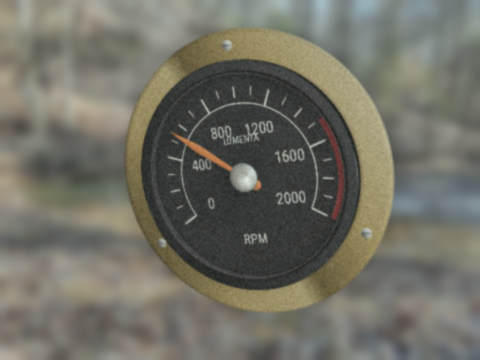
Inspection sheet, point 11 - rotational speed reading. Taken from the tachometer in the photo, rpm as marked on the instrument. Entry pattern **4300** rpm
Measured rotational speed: **550** rpm
